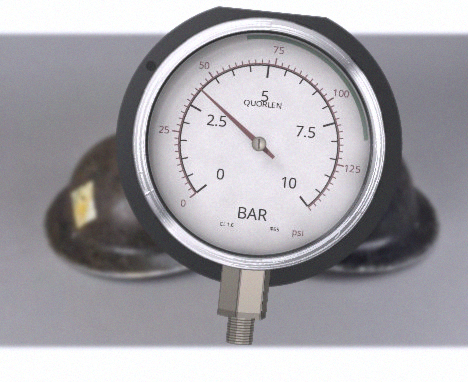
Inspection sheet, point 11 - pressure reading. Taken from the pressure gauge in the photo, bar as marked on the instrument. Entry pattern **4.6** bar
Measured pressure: **3** bar
